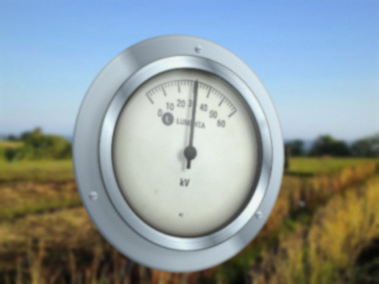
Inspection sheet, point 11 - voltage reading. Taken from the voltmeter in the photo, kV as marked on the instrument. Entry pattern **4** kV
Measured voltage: **30** kV
